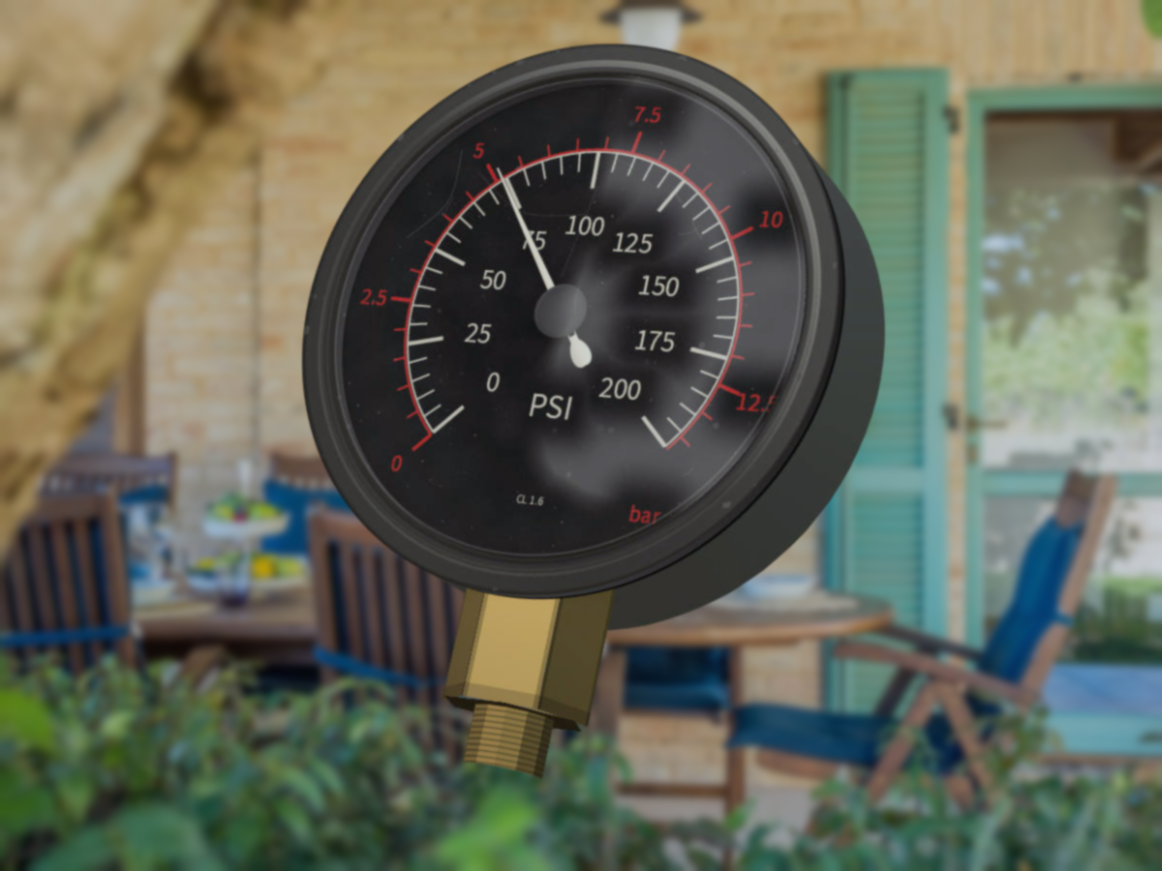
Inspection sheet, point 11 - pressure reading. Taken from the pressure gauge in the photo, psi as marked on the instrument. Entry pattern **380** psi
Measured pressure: **75** psi
